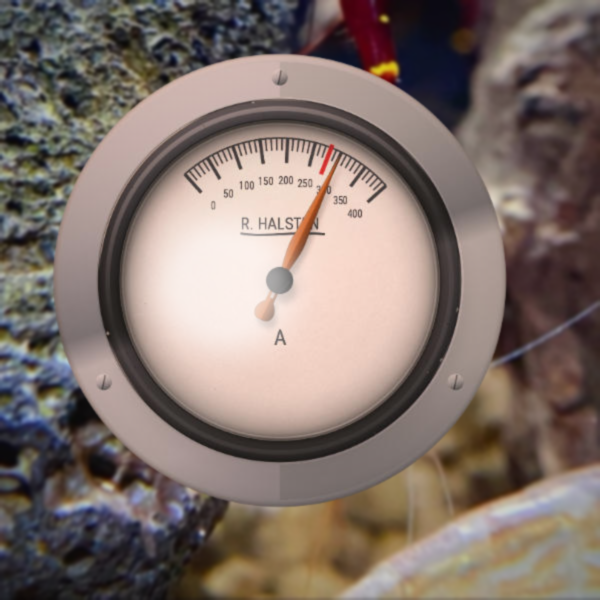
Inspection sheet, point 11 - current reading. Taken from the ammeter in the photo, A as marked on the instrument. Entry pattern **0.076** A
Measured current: **300** A
